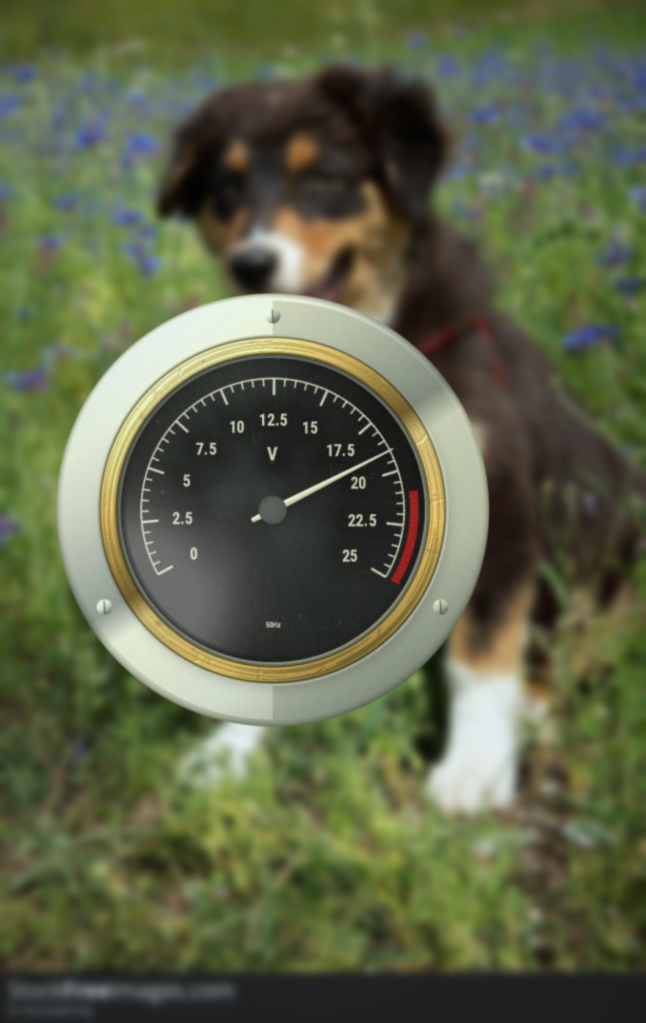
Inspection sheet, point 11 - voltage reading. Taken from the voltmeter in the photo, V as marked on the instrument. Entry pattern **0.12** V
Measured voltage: **19** V
